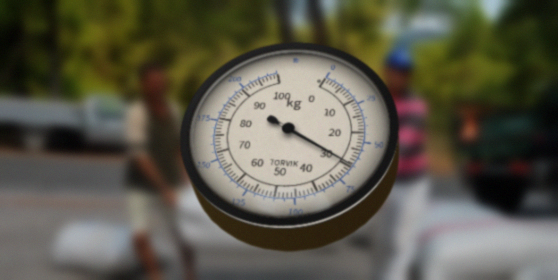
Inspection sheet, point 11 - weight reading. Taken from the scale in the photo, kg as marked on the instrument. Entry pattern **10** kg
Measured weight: **30** kg
